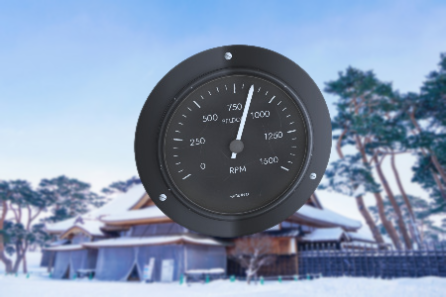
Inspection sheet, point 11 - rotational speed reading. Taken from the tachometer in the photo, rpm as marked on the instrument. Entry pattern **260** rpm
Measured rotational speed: **850** rpm
